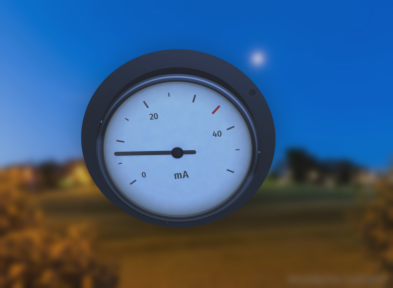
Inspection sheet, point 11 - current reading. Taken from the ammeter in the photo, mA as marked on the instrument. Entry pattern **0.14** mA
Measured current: **7.5** mA
